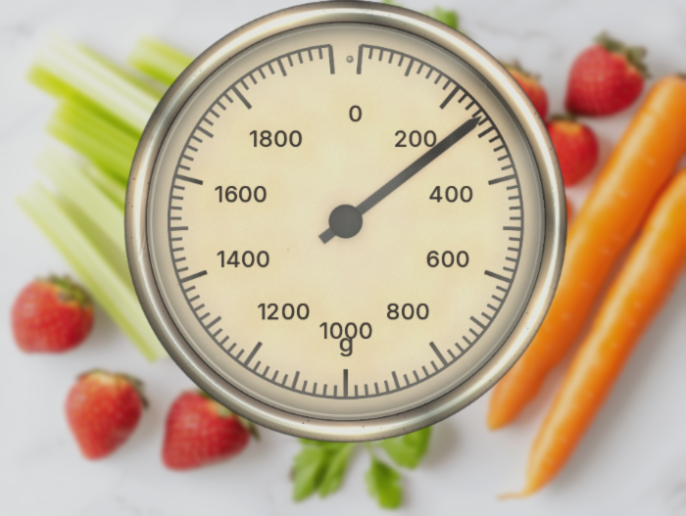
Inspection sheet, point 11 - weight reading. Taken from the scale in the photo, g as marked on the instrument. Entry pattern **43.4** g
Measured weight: **270** g
